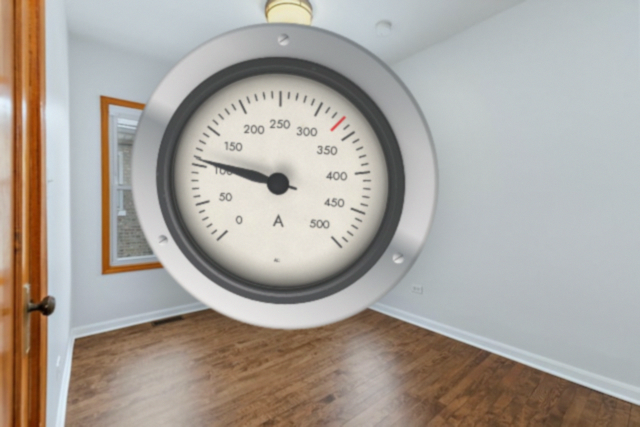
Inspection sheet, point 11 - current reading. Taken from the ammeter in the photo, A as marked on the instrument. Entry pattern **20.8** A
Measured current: **110** A
